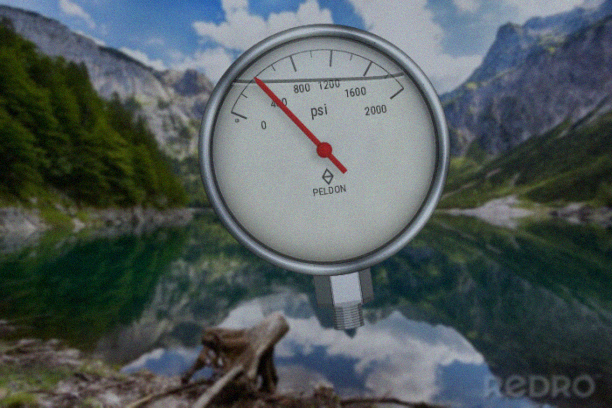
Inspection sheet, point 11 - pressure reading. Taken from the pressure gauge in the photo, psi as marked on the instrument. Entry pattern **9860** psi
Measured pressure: **400** psi
